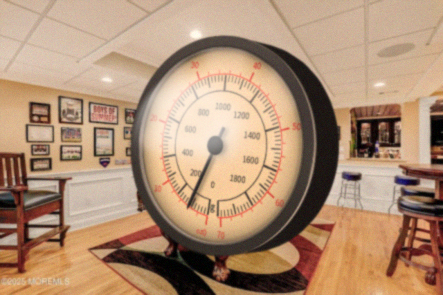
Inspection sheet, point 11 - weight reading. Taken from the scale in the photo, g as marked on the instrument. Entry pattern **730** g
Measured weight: **100** g
